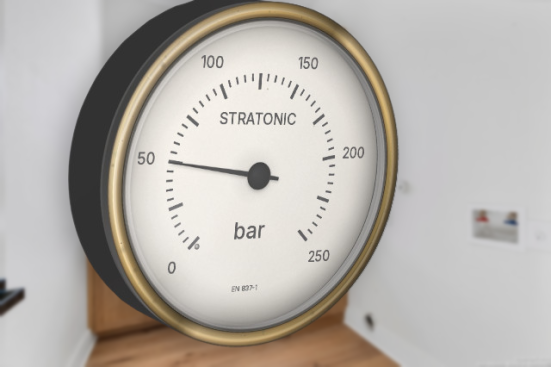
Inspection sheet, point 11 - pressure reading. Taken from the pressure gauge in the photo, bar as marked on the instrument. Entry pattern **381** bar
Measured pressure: **50** bar
